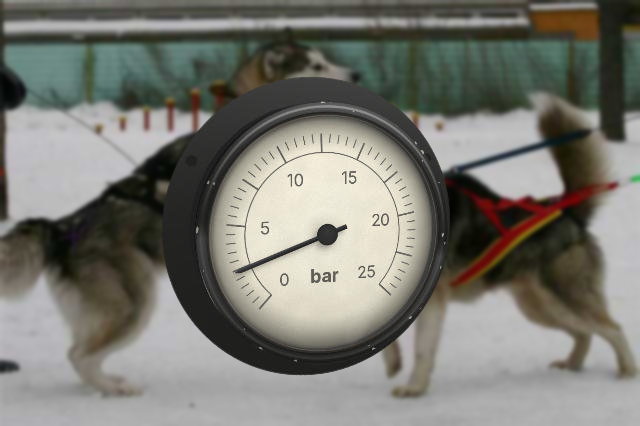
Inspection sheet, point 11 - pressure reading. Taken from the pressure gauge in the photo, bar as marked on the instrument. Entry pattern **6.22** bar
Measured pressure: **2.5** bar
